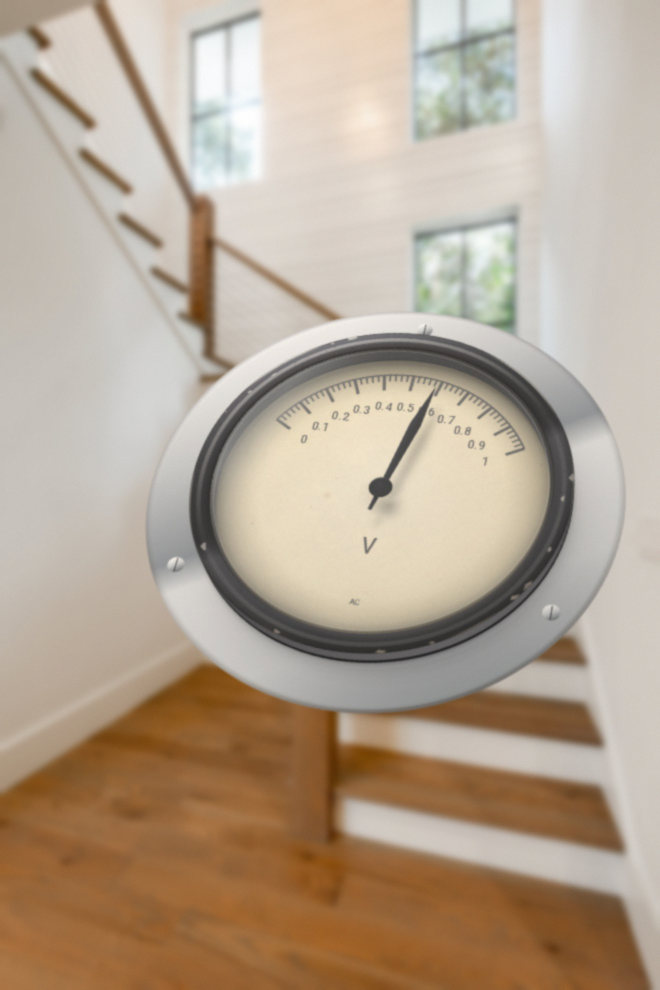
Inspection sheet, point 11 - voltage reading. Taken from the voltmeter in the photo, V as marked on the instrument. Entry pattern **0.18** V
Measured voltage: **0.6** V
